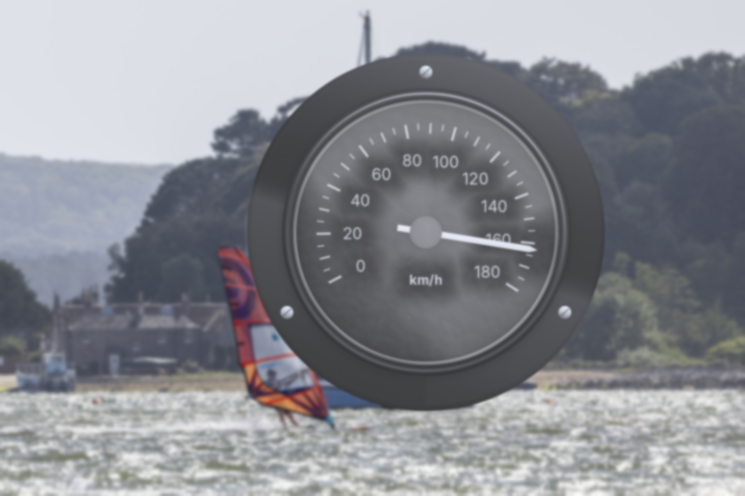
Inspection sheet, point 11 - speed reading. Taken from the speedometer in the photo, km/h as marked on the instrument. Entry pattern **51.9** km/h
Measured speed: **162.5** km/h
